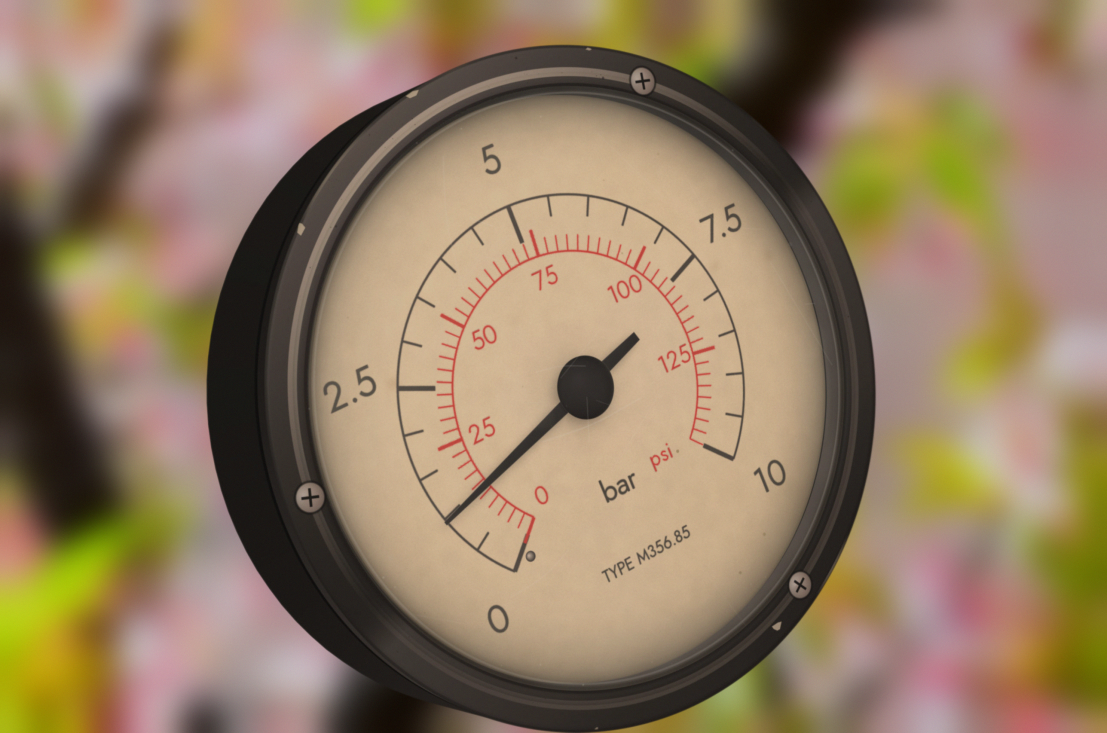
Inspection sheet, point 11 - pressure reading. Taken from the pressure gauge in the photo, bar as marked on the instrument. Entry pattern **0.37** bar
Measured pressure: **1** bar
